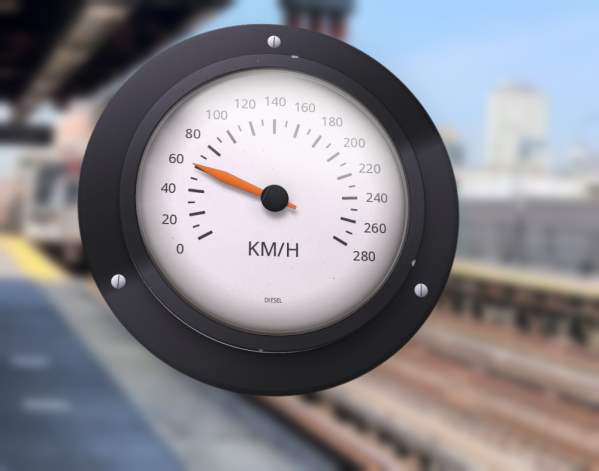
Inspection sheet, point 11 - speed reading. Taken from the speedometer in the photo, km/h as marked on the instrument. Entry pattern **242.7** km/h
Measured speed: **60** km/h
